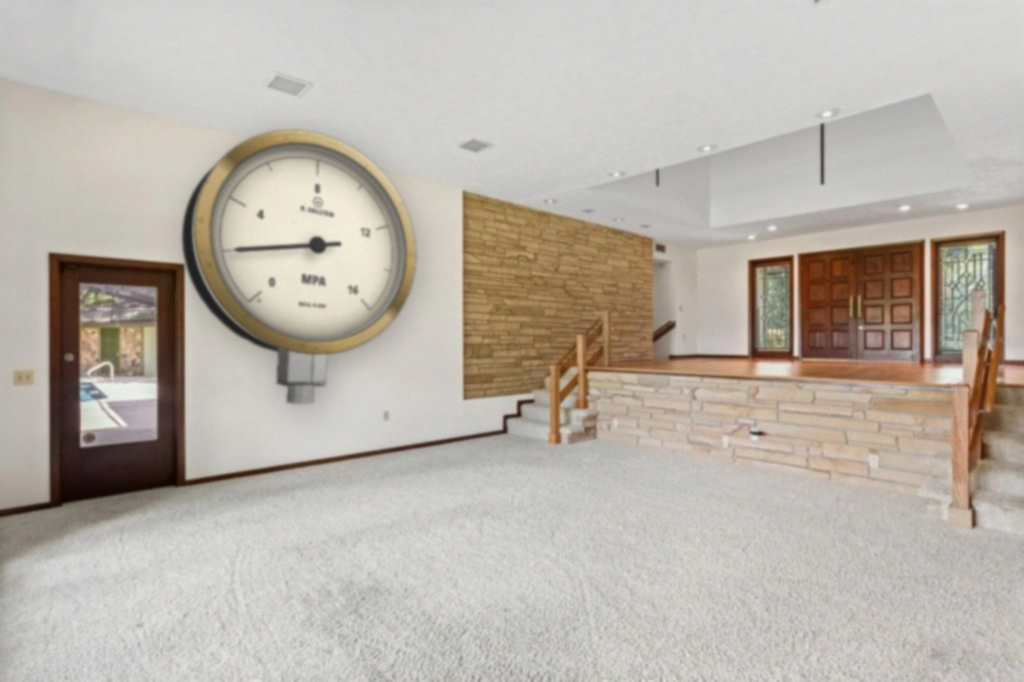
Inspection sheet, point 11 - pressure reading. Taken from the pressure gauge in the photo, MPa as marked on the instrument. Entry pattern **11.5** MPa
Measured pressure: **2** MPa
